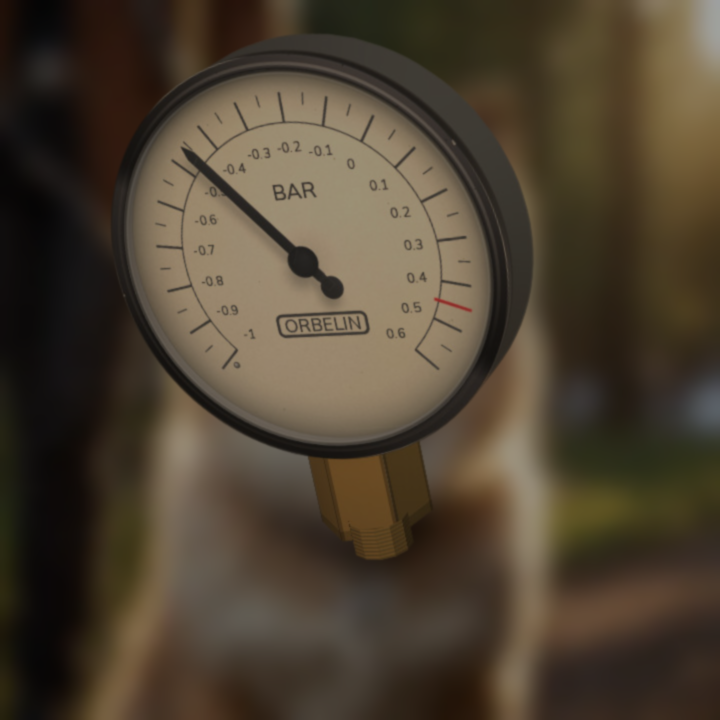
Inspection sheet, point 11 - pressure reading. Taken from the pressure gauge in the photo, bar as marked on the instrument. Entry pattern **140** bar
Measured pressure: **-0.45** bar
